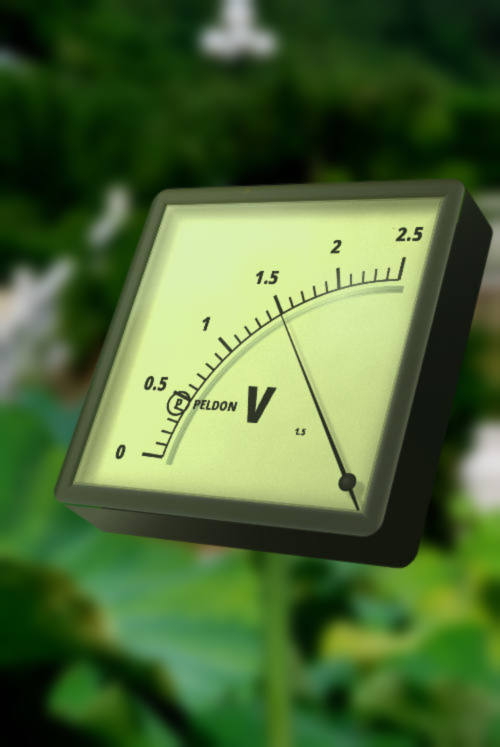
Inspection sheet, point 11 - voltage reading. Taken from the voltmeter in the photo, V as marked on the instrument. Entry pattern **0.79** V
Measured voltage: **1.5** V
